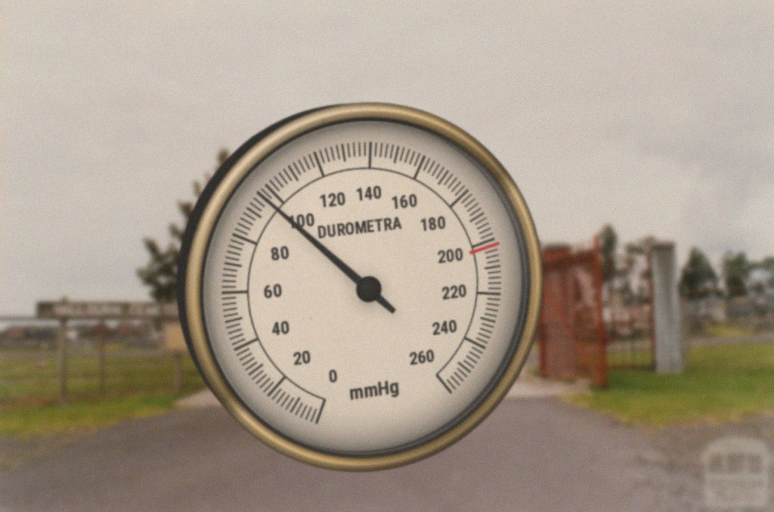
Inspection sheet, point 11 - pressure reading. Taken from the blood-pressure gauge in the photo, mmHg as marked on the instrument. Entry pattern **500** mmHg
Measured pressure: **96** mmHg
